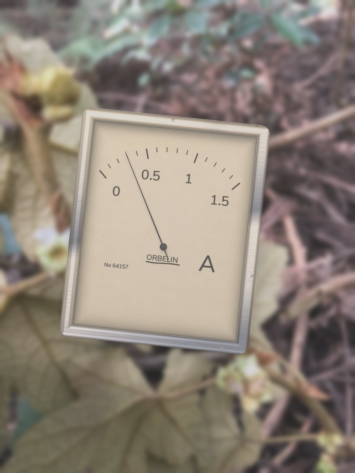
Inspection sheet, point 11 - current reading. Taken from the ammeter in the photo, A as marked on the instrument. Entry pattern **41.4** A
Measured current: **0.3** A
